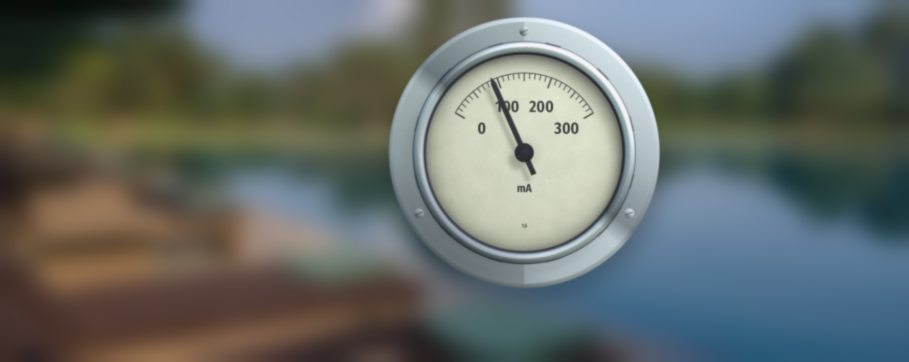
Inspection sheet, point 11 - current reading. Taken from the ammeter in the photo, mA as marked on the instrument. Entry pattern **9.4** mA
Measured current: **90** mA
